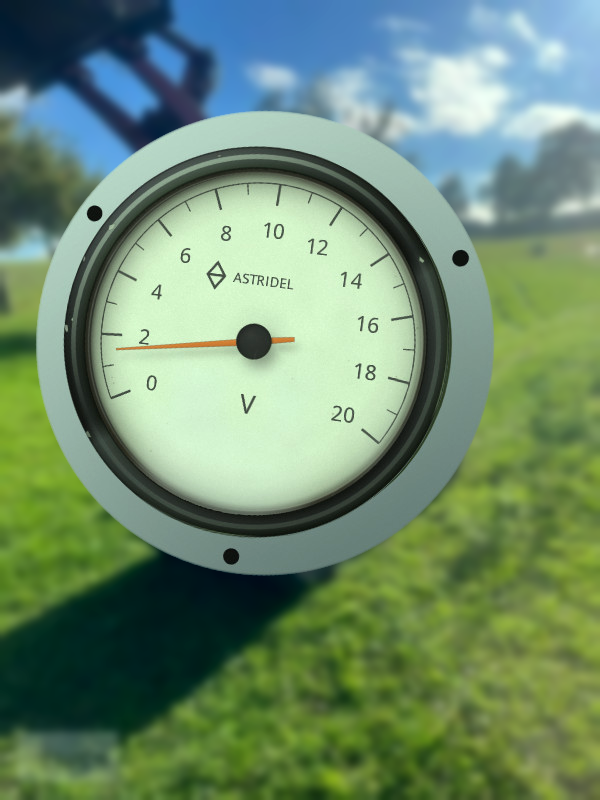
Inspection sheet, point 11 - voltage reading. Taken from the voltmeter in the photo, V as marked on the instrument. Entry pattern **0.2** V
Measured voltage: **1.5** V
